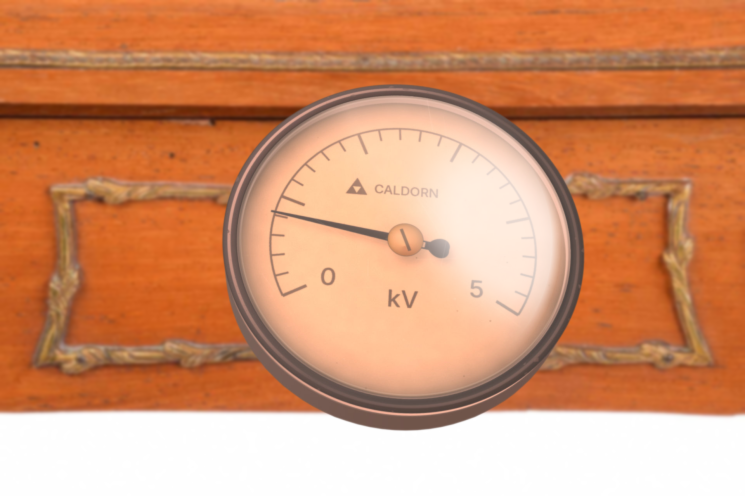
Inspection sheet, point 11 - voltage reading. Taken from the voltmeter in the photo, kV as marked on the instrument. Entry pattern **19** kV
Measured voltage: **0.8** kV
